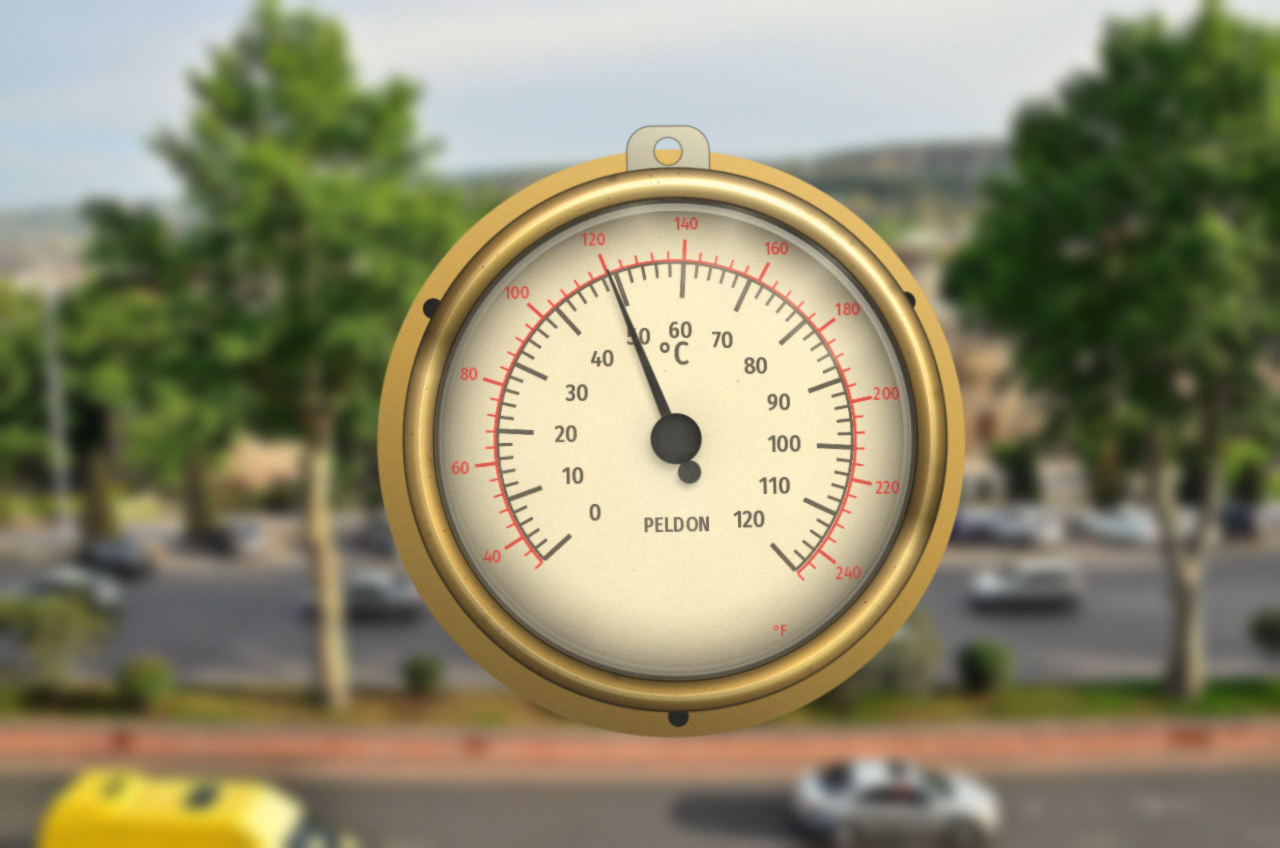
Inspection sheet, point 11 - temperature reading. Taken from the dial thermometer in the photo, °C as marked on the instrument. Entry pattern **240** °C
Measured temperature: **49** °C
